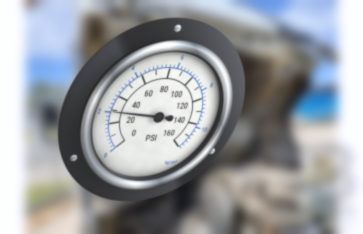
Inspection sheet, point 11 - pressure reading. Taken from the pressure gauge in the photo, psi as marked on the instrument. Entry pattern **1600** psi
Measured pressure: **30** psi
